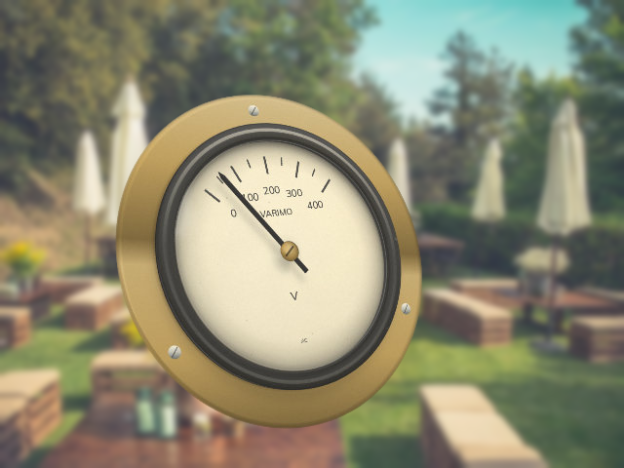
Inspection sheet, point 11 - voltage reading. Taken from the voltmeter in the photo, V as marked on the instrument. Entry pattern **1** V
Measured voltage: **50** V
